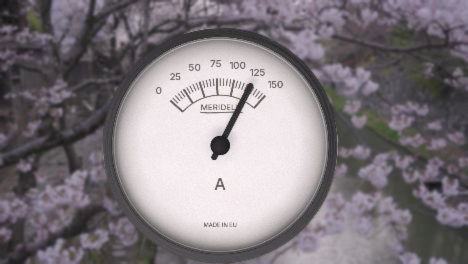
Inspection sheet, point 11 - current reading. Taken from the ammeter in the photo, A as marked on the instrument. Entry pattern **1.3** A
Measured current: **125** A
